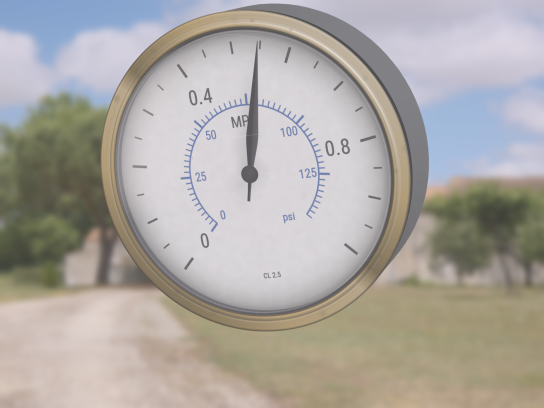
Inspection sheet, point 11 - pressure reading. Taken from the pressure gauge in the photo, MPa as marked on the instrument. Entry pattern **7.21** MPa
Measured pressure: **0.55** MPa
